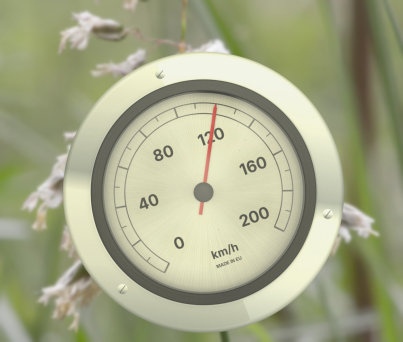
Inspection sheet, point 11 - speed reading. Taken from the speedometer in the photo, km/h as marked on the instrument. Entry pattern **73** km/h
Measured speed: **120** km/h
